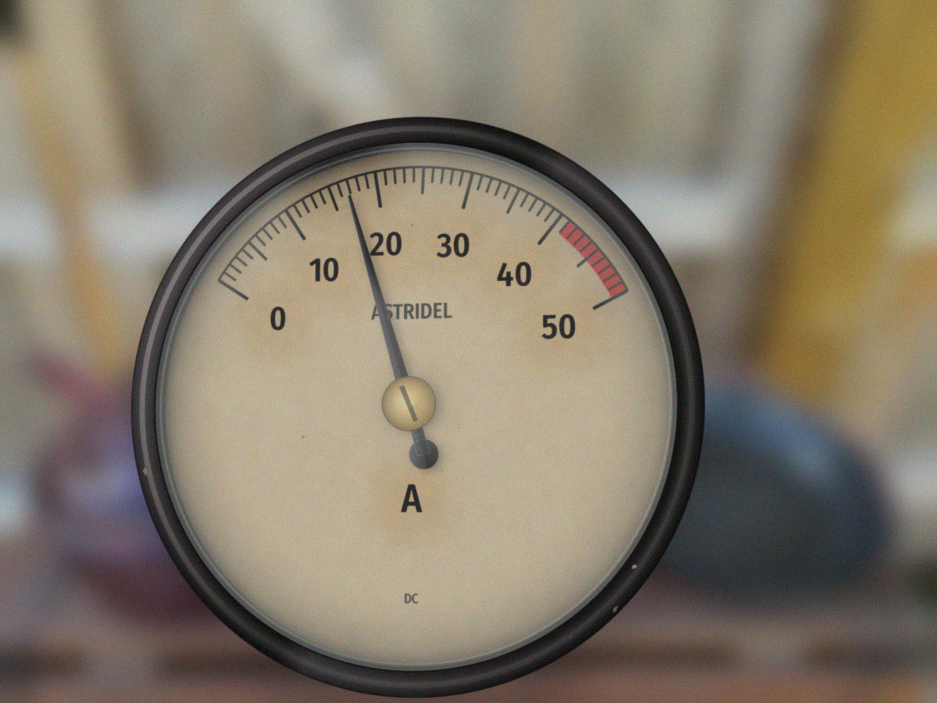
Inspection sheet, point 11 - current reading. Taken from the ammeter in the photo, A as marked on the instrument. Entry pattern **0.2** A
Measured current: **17** A
